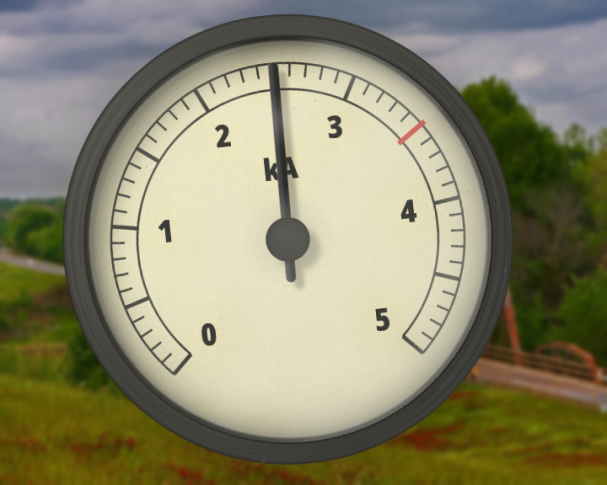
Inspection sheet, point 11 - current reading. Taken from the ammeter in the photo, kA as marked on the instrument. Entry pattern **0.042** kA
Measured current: **2.5** kA
